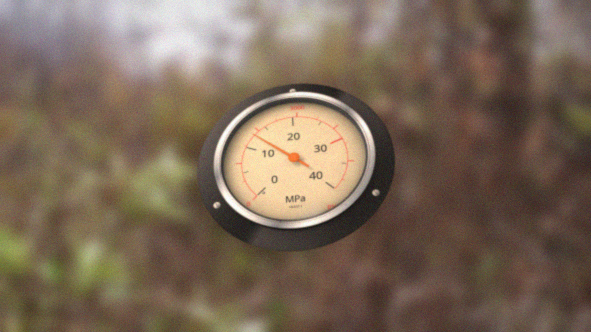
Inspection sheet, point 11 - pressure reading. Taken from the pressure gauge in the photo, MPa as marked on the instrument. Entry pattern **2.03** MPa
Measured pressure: **12.5** MPa
